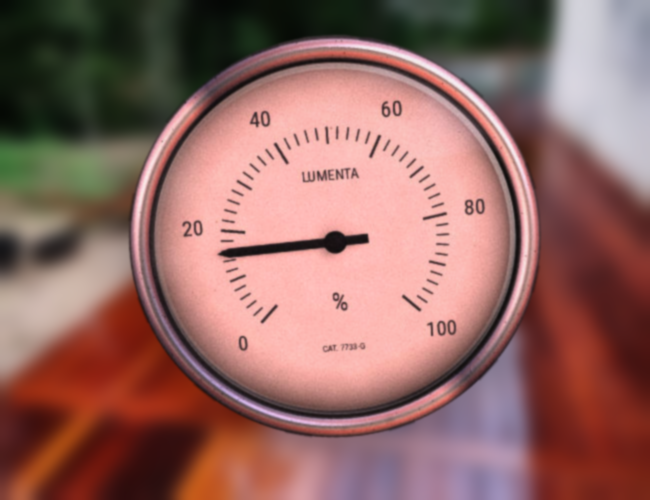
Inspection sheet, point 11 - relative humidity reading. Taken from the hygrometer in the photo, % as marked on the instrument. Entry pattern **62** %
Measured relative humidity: **16** %
